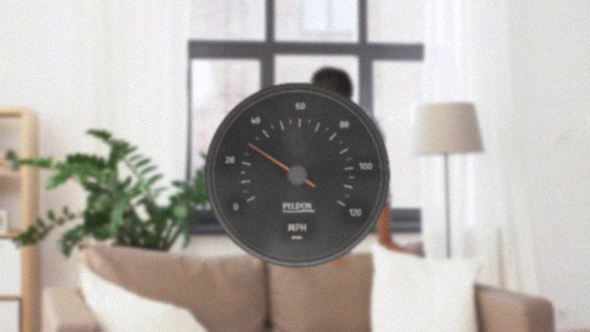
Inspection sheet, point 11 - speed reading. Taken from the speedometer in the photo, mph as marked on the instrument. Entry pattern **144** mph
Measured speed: **30** mph
